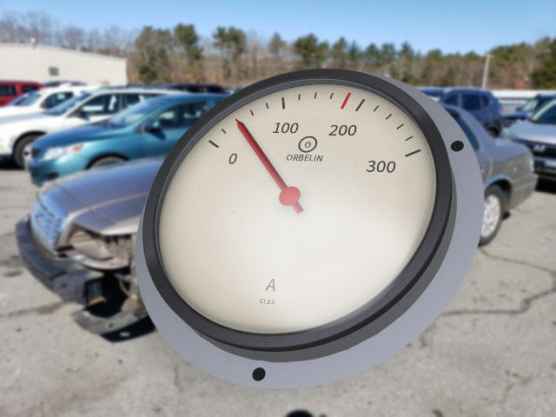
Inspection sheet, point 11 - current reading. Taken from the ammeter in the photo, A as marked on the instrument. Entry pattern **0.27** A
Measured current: **40** A
